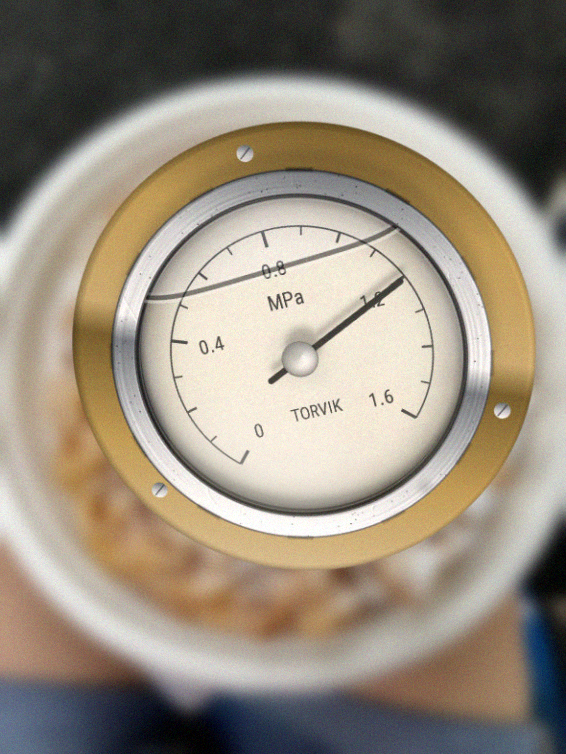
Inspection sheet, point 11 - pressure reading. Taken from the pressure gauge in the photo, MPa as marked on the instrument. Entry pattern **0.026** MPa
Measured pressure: **1.2** MPa
